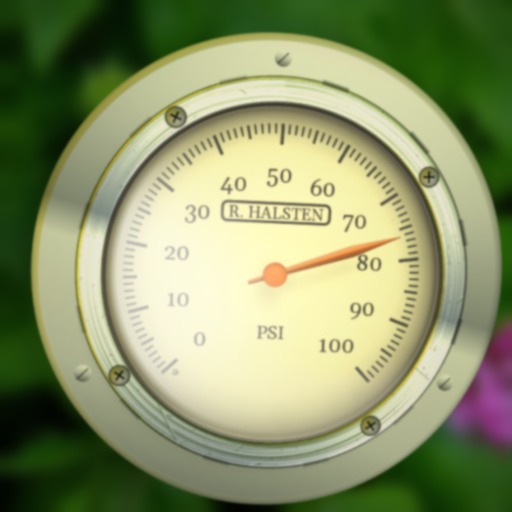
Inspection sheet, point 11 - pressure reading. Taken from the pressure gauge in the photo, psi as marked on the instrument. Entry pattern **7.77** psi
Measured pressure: **76** psi
